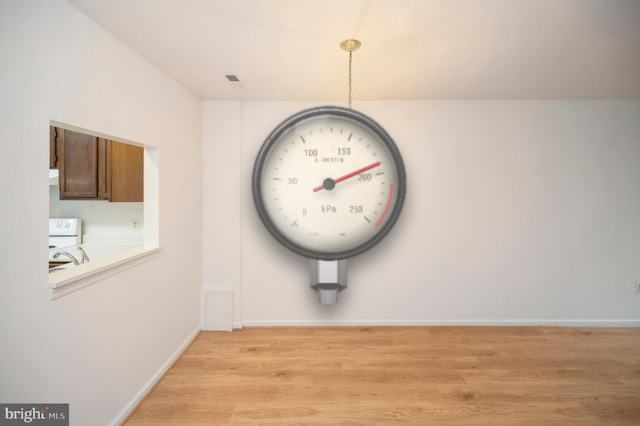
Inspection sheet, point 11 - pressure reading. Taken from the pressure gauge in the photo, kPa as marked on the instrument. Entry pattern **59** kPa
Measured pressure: **190** kPa
